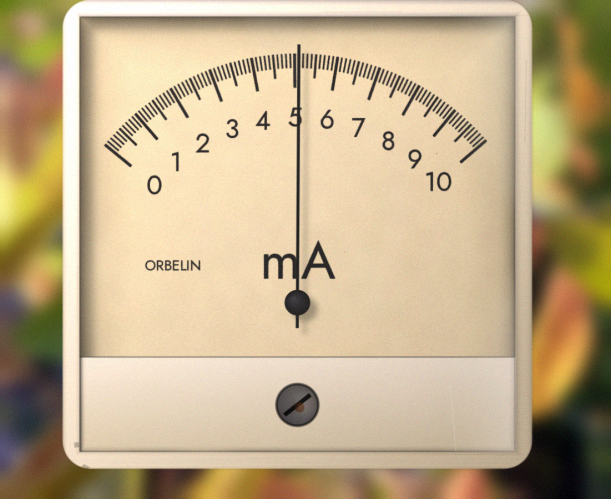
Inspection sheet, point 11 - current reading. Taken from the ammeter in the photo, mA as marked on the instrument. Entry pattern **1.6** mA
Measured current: **5.1** mA
